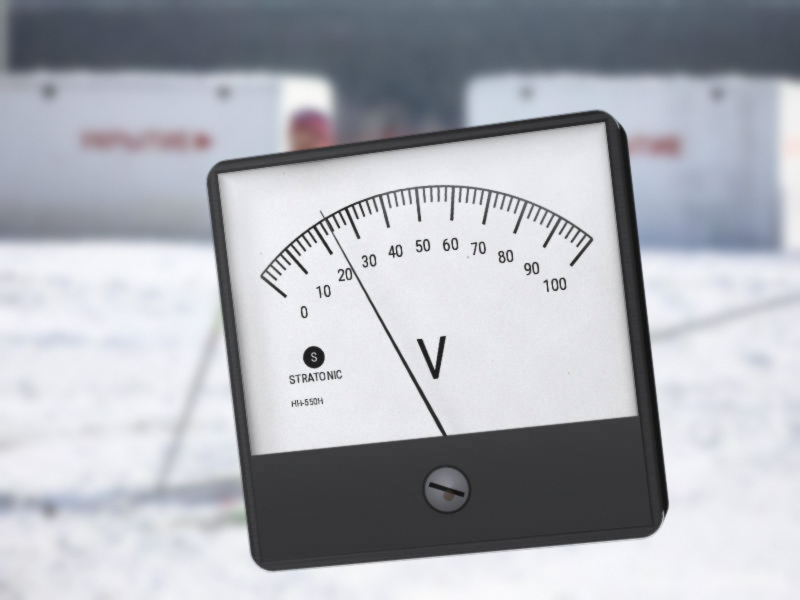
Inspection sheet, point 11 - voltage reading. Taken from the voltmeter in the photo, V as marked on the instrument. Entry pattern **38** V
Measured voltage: **24** V
